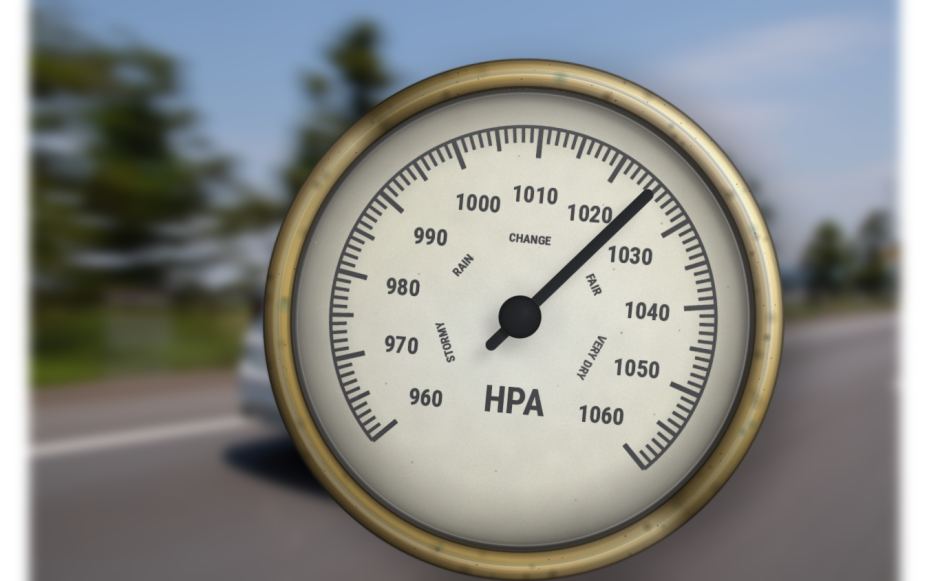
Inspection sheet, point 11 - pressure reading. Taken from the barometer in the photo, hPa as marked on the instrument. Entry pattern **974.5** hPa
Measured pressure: **1025** hPa
